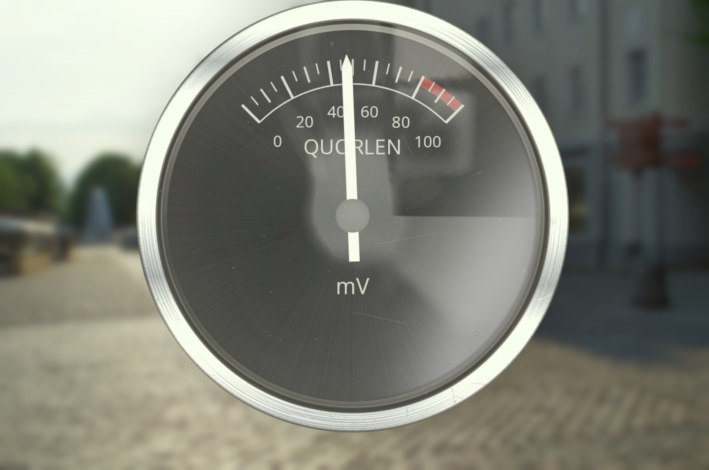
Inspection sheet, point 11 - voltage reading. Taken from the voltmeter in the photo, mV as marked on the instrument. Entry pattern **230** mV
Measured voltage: **47.5** mV
